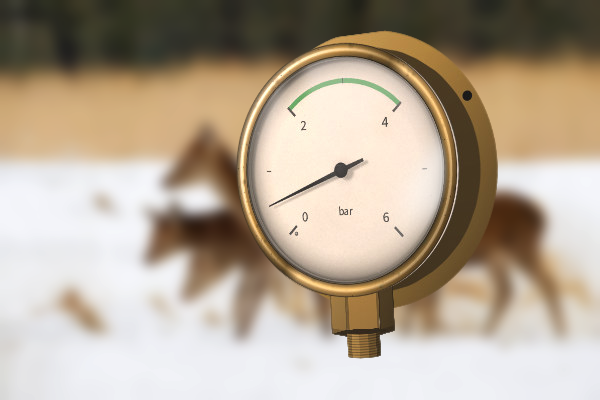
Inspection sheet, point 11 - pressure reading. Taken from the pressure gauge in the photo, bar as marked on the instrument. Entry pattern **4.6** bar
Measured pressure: **0.5** bar
